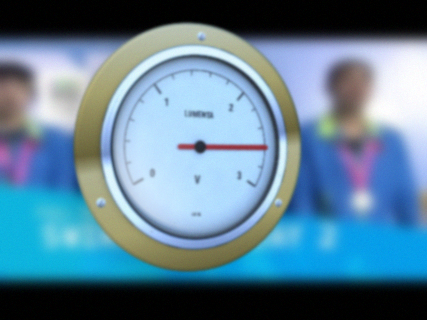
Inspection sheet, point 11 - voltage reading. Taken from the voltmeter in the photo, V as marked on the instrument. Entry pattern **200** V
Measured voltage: **2.6** V
